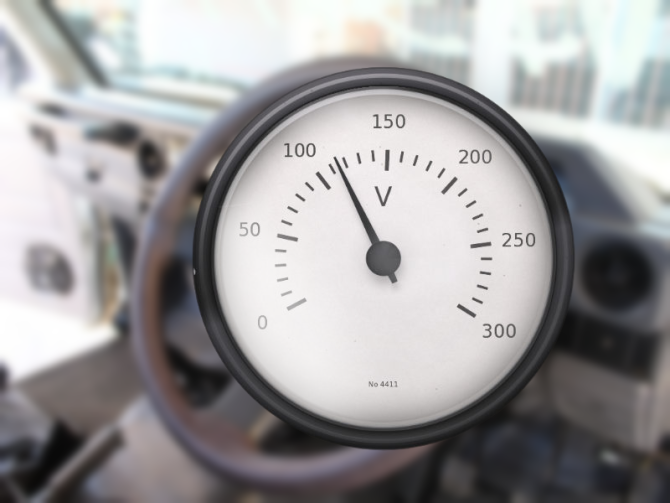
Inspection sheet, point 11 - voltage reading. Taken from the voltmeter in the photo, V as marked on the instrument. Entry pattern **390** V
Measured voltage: **115** V
